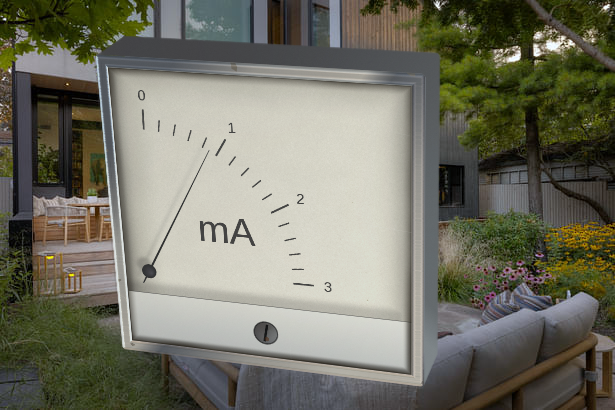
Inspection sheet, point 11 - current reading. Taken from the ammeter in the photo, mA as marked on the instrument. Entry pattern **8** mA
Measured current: **0.9** mA
